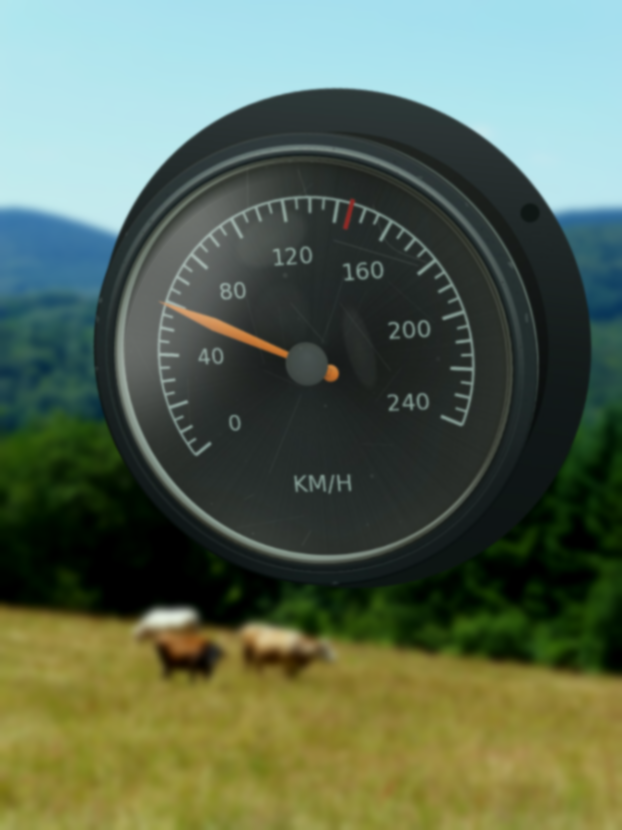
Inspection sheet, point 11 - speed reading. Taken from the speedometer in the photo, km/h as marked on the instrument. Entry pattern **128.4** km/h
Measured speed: **60** km/h
